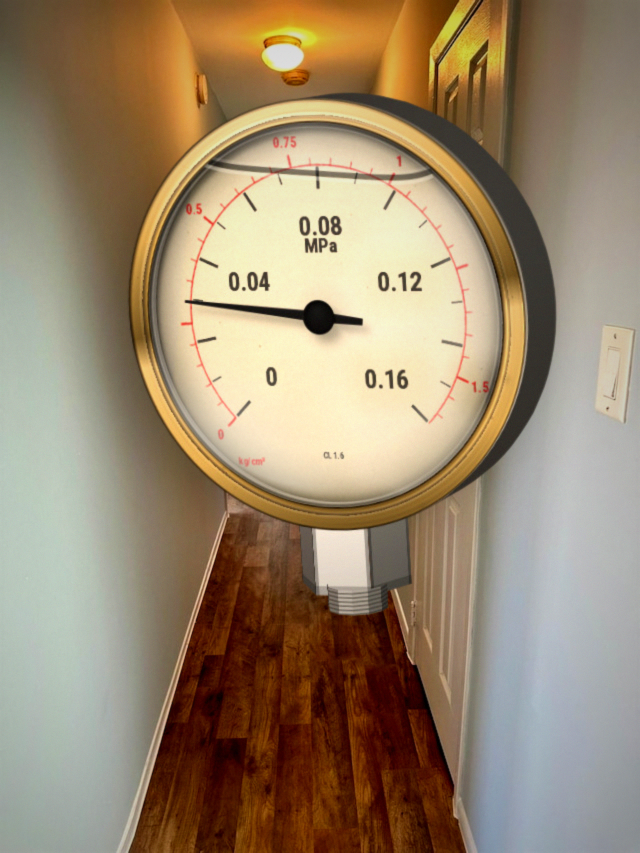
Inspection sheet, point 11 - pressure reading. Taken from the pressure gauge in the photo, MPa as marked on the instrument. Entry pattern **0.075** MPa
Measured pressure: **0.03** MPa
